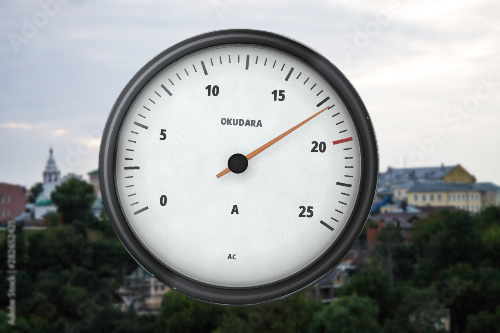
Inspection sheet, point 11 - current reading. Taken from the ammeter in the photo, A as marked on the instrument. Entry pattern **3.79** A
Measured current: **18** A
